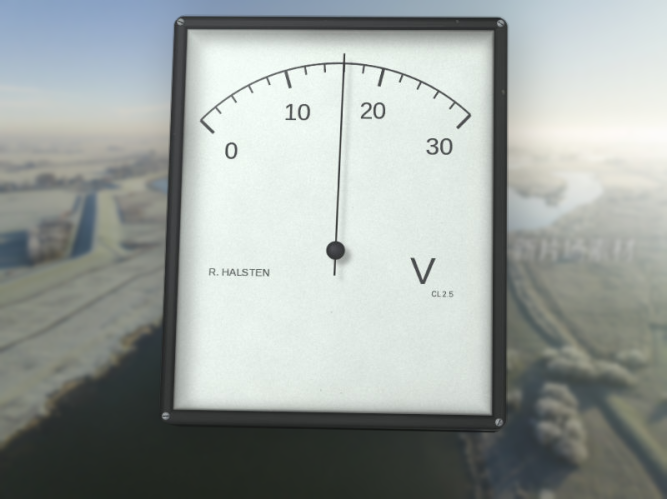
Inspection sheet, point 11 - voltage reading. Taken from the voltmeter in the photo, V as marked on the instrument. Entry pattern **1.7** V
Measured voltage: **16** V
